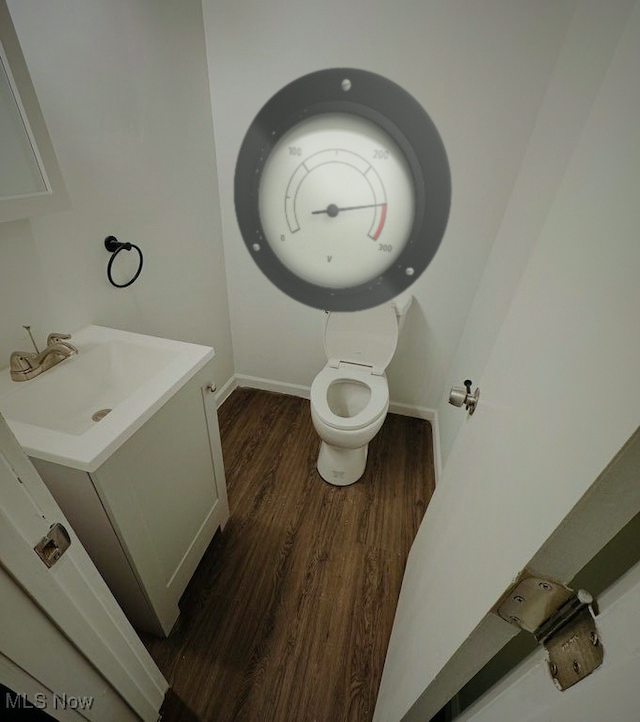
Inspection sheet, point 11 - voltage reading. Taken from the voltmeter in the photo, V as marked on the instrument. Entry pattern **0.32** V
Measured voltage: **250** V
